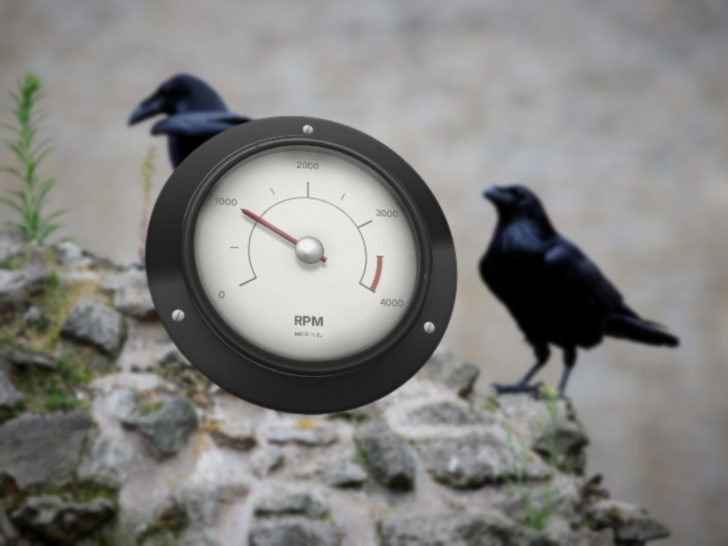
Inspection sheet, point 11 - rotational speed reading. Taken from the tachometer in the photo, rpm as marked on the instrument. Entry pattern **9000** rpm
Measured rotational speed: **1000** rpm
